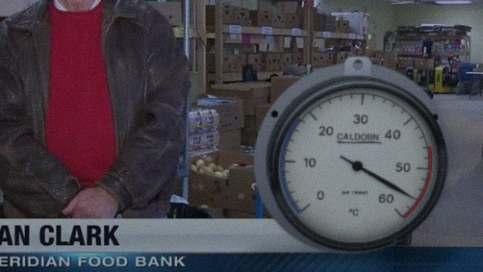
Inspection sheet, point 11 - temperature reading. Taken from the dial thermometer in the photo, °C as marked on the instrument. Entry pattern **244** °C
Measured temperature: **56** °C
